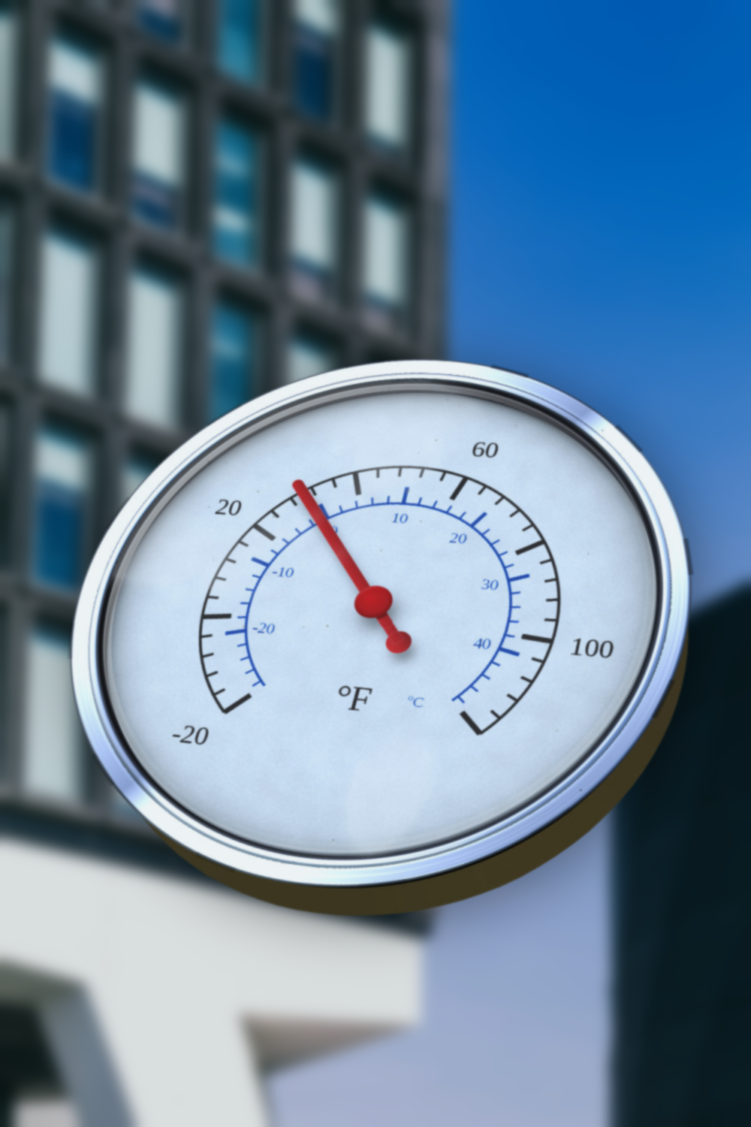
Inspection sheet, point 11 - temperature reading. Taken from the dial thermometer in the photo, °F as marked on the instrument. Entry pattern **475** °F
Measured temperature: **30** °F
